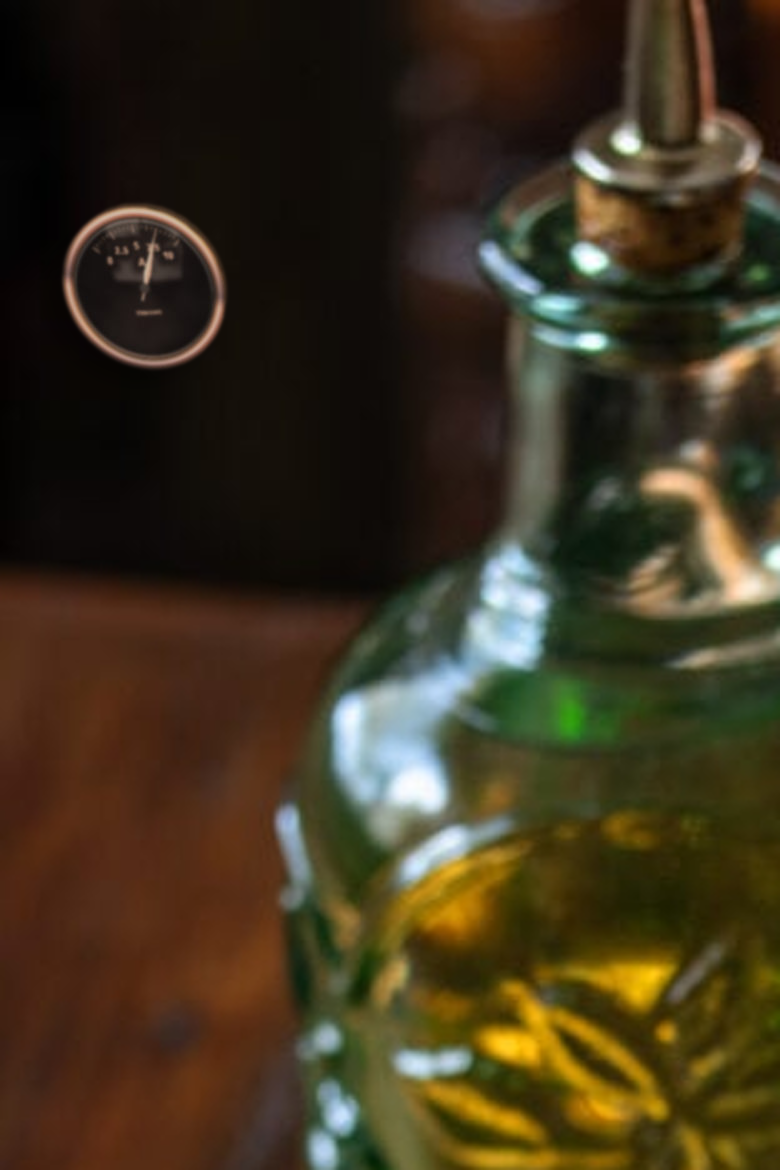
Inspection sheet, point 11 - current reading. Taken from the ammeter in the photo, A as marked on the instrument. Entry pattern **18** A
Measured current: **7.5** A
